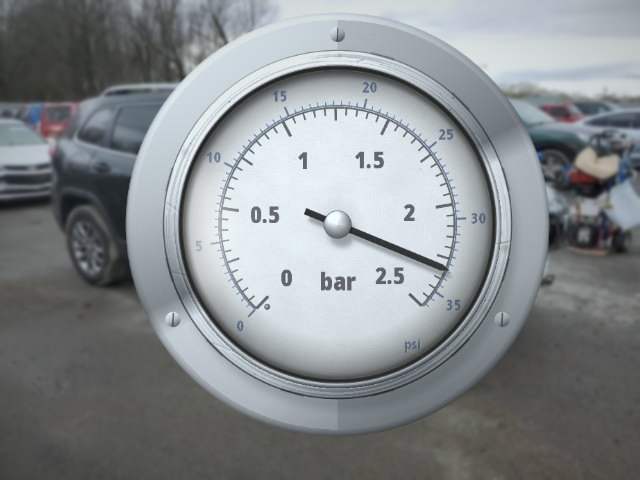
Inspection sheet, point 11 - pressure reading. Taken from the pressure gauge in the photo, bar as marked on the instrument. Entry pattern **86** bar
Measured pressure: **2.3** bar
